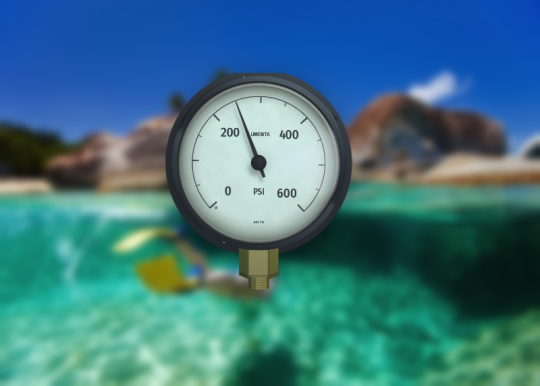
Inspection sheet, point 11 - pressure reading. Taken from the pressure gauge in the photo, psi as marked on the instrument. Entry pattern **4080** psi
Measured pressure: **250** psi
